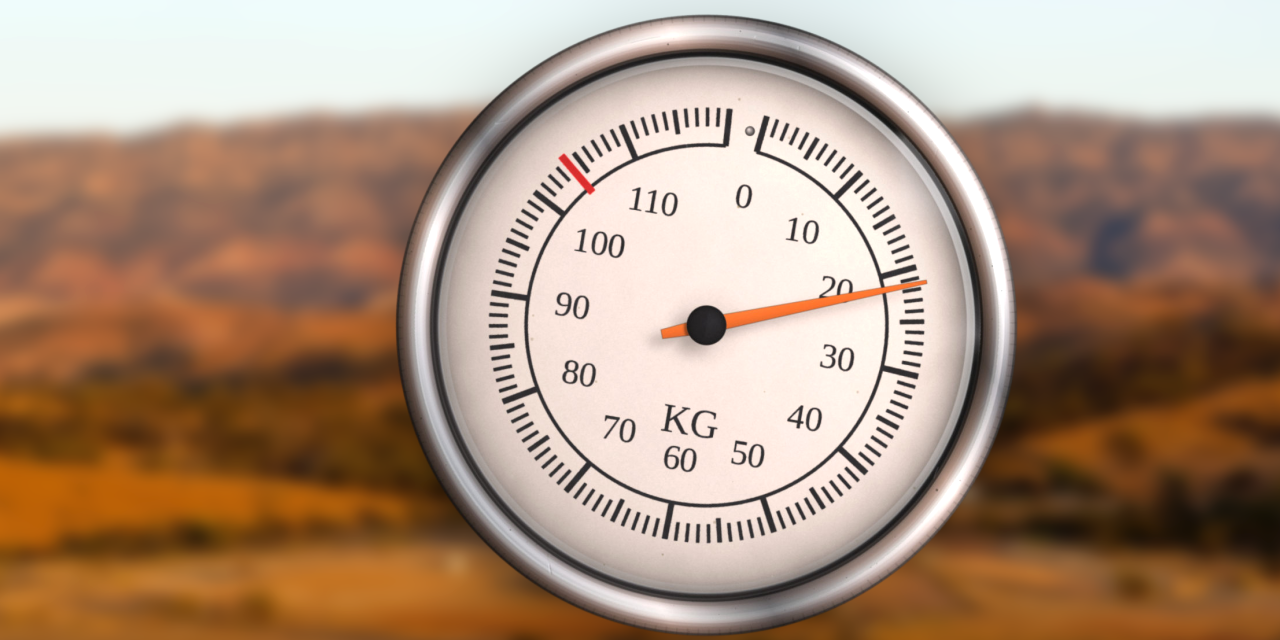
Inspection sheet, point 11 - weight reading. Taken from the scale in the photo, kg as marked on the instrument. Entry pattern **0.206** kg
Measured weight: **21.5** kg
